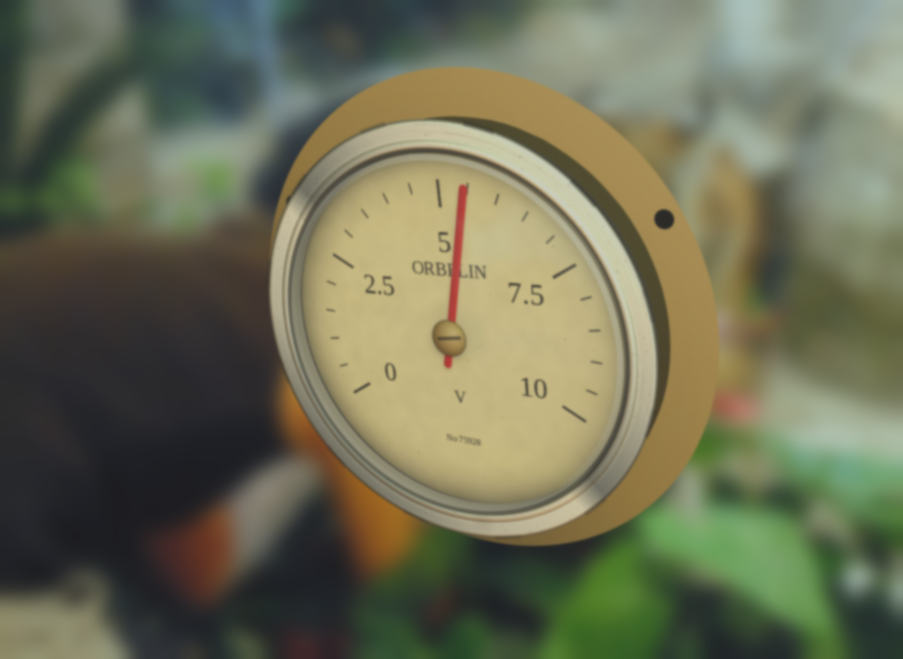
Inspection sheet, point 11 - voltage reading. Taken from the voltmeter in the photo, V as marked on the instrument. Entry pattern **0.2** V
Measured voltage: **5.5** V
